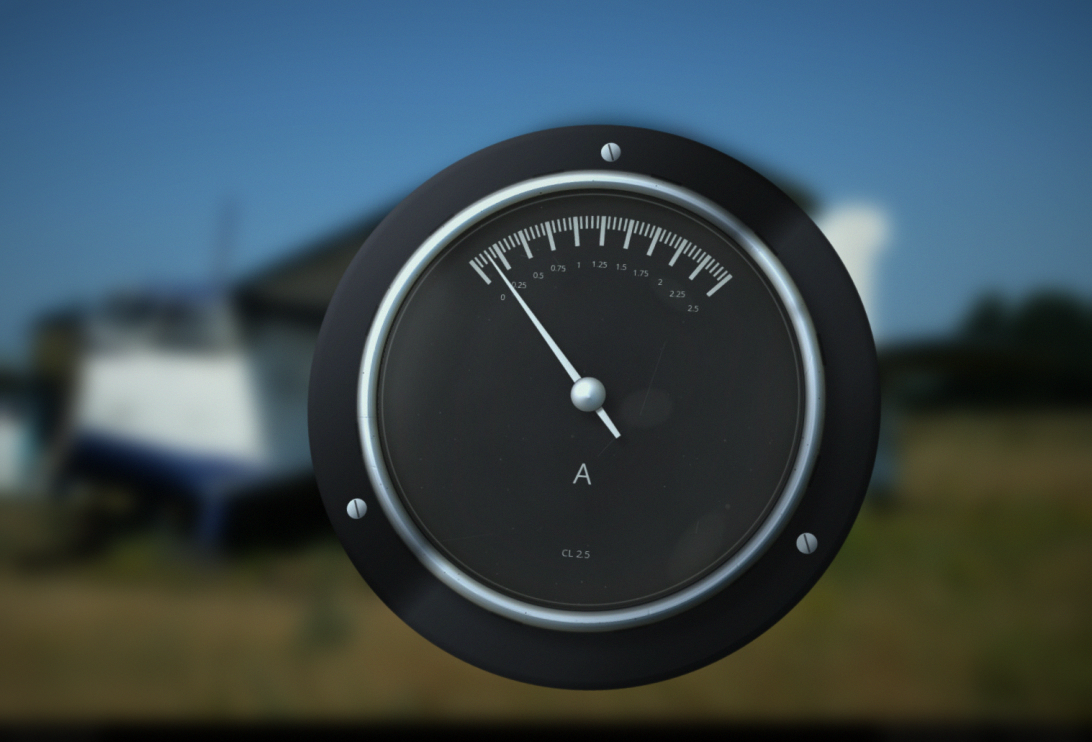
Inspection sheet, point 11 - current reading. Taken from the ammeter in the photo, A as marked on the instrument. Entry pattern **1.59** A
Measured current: **0.15** A
